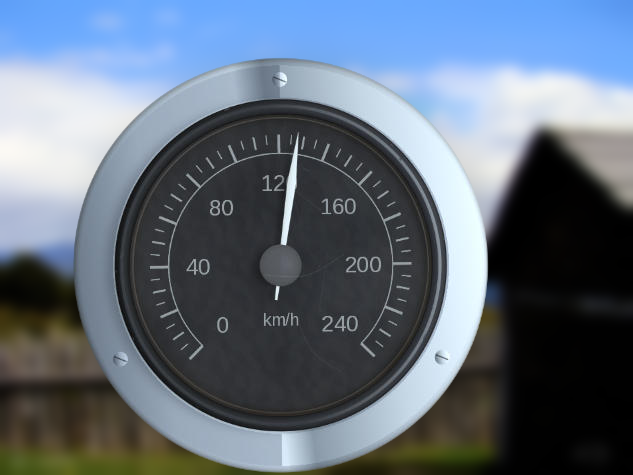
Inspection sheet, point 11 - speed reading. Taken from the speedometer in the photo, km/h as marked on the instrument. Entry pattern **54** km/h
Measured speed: **127.5** km/h
